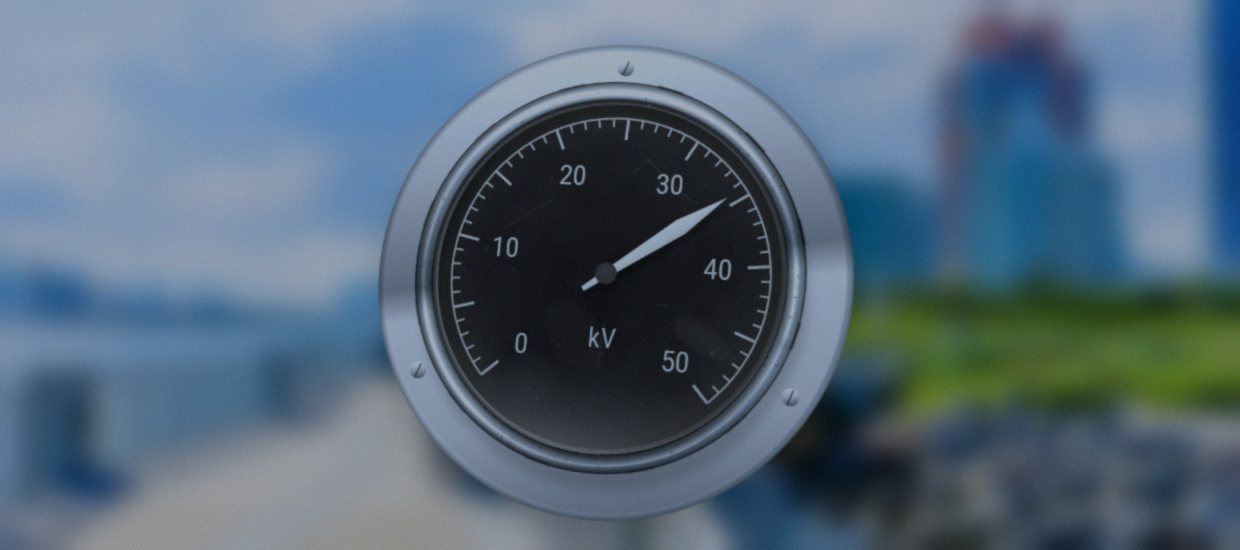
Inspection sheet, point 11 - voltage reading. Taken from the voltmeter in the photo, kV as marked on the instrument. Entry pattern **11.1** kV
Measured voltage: **34.5** kV
